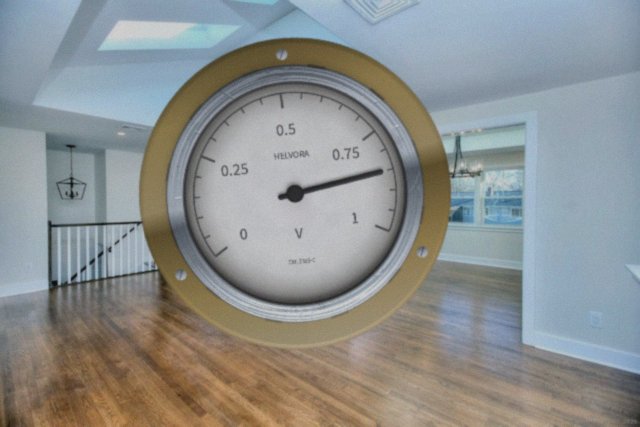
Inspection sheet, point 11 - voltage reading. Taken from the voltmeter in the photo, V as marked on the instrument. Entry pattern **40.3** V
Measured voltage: **0.85** V
